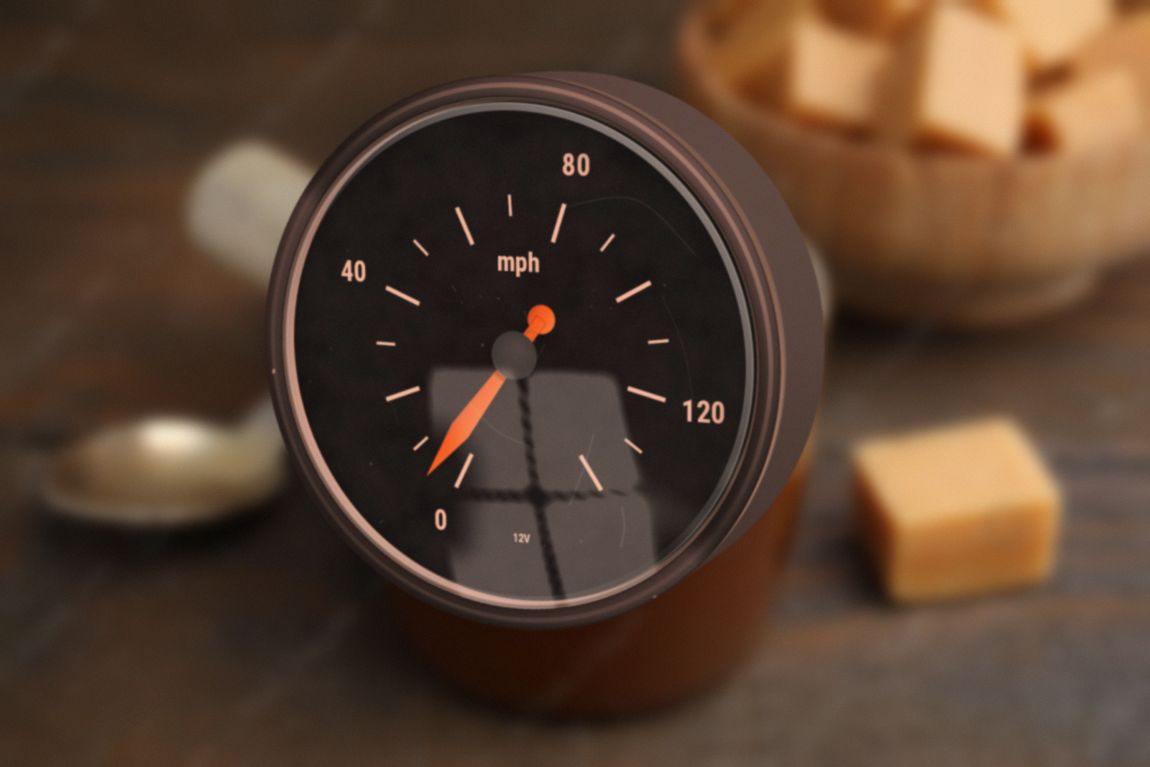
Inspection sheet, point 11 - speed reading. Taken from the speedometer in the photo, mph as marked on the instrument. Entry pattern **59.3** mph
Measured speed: **5** mph
